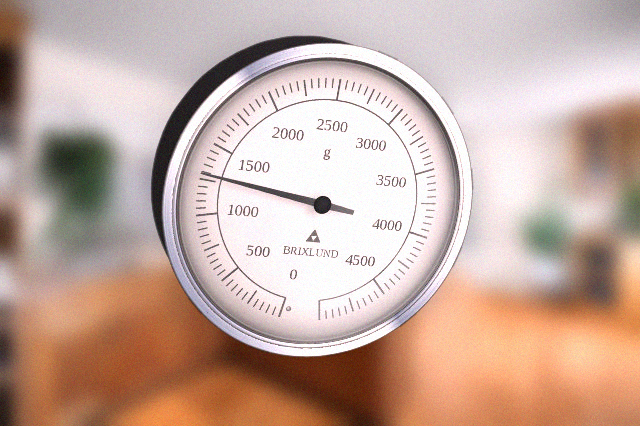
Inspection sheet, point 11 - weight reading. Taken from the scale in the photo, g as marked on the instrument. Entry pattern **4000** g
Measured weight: **1300** g
